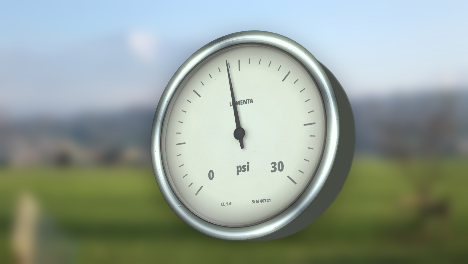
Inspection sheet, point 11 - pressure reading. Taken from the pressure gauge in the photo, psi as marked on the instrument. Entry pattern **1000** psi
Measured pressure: **14** psi
